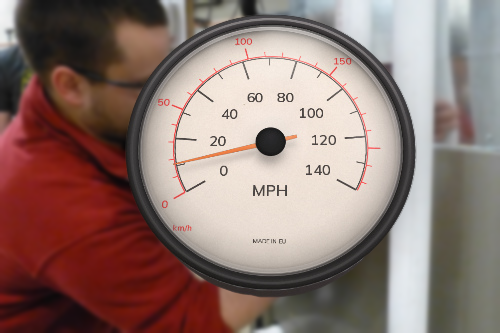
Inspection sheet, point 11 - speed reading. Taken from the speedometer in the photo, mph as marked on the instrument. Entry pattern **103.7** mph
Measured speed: **10** mph
